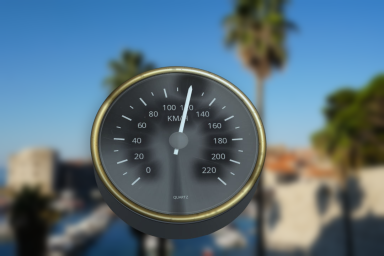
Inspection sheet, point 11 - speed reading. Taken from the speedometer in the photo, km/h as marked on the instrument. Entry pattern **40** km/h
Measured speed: **120** km/h
